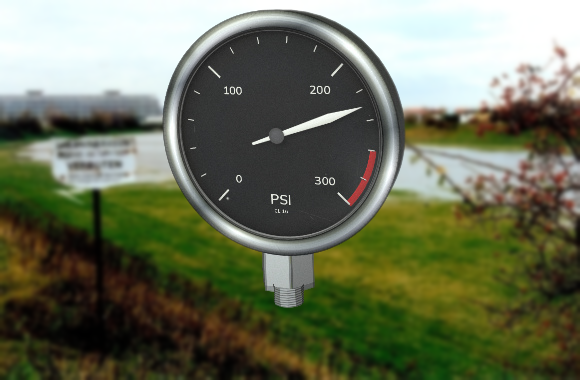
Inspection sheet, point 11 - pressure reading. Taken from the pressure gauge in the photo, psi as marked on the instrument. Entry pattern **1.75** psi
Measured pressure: **230** psi
